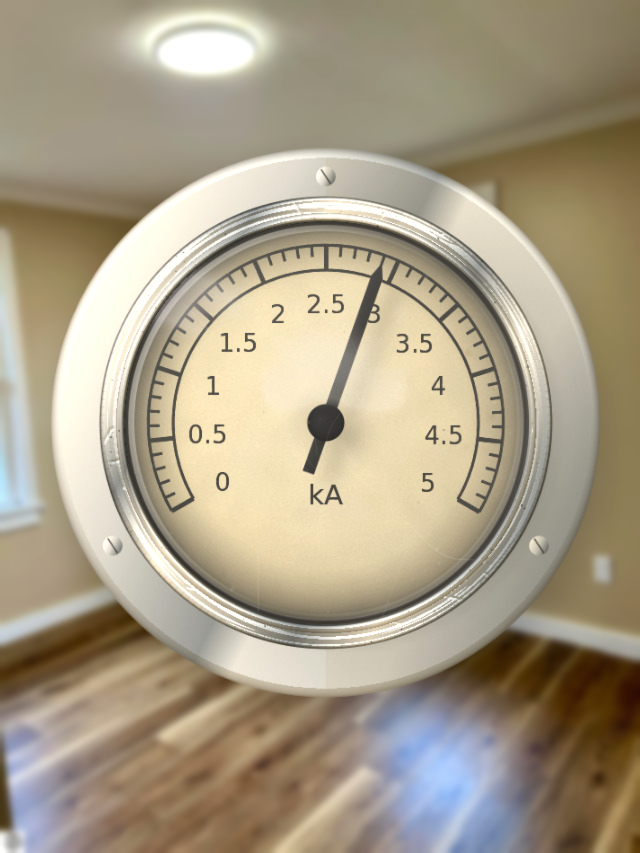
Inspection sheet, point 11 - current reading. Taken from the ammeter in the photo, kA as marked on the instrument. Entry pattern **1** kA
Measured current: **2.9** kA
